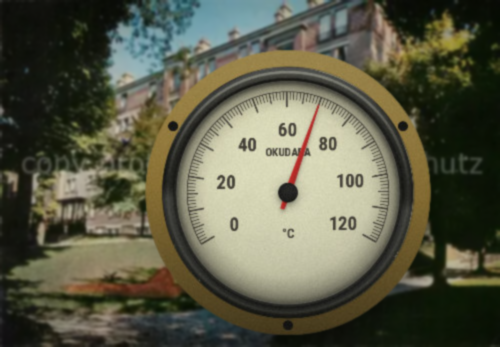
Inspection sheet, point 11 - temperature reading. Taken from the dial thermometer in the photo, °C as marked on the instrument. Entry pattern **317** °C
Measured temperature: **70** °C
